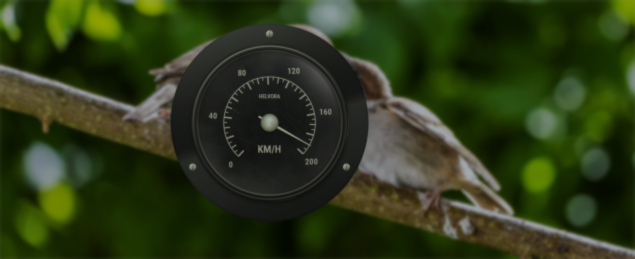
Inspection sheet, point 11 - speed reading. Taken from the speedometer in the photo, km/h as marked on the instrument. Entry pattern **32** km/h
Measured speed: **190** km/h
